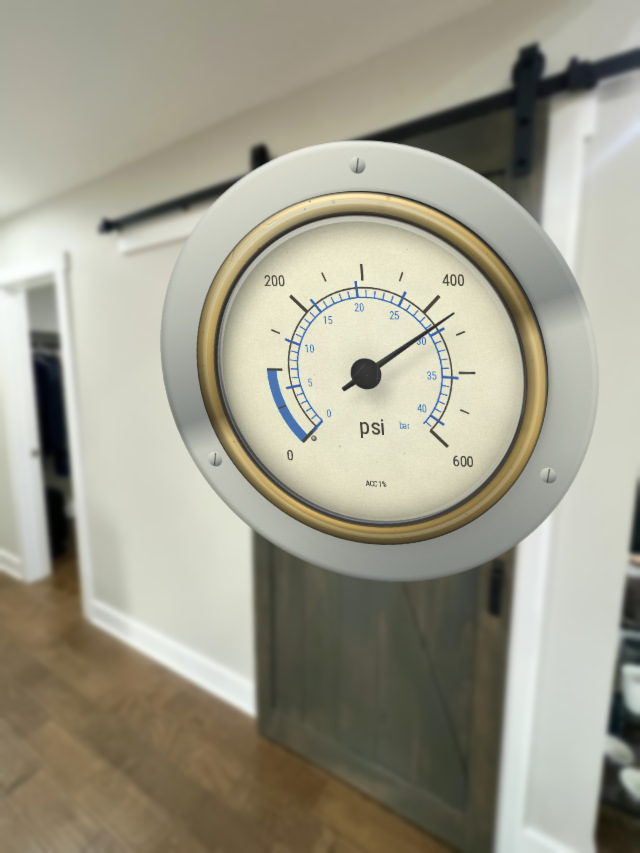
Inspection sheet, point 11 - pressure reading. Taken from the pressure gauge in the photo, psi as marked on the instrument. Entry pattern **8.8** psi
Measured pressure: **425** psi
